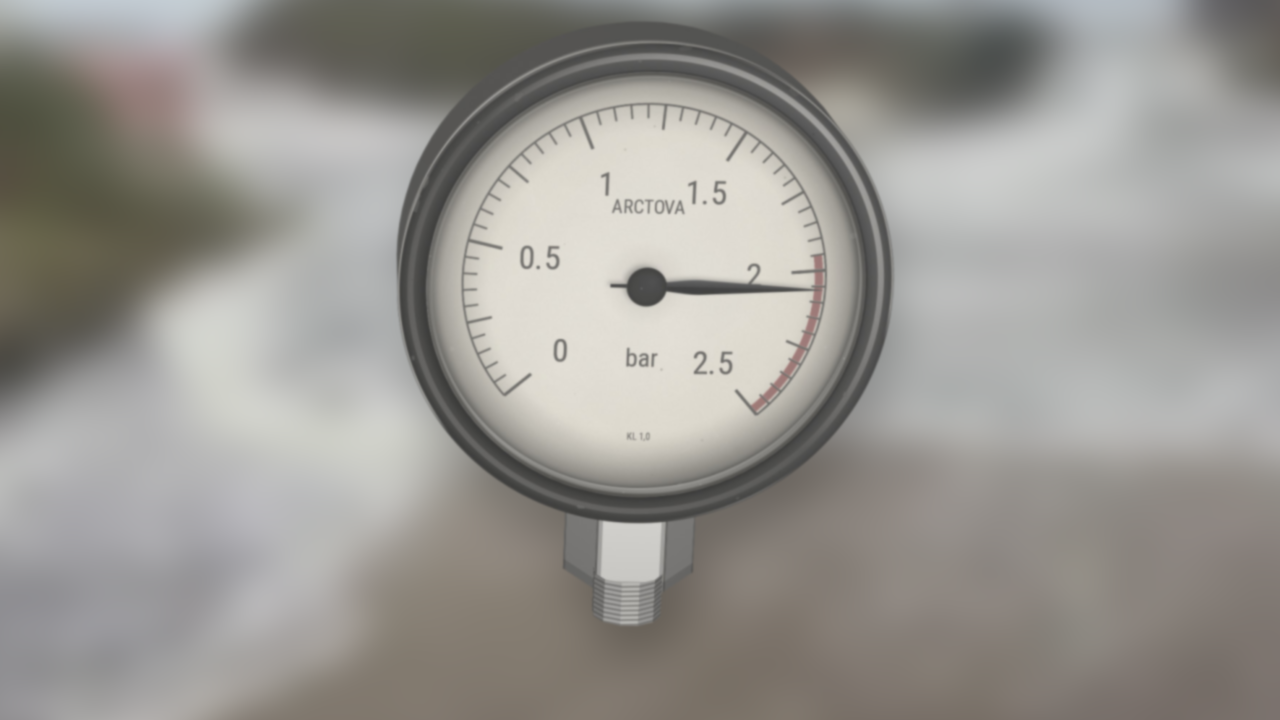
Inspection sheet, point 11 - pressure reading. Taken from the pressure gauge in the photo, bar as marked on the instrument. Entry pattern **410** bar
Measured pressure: **2.05** bar
